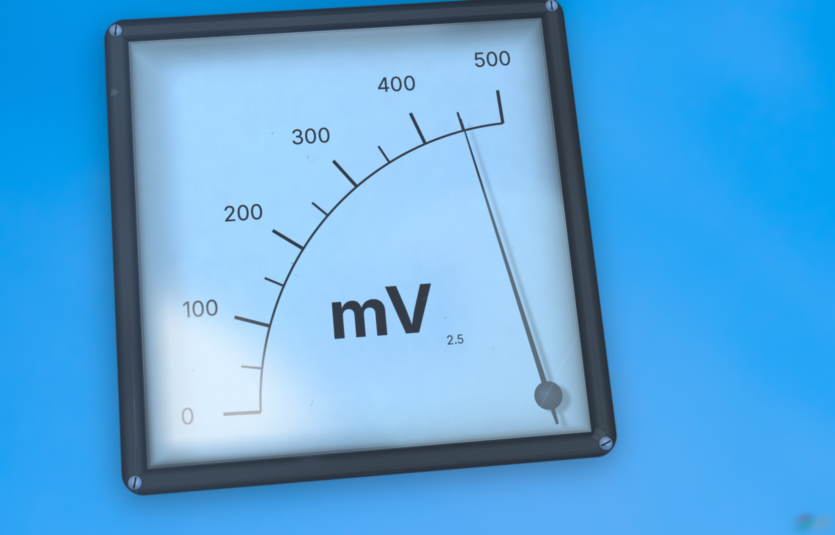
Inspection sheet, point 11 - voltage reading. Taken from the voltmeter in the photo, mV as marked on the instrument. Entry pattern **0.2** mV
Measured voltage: **450** mV
